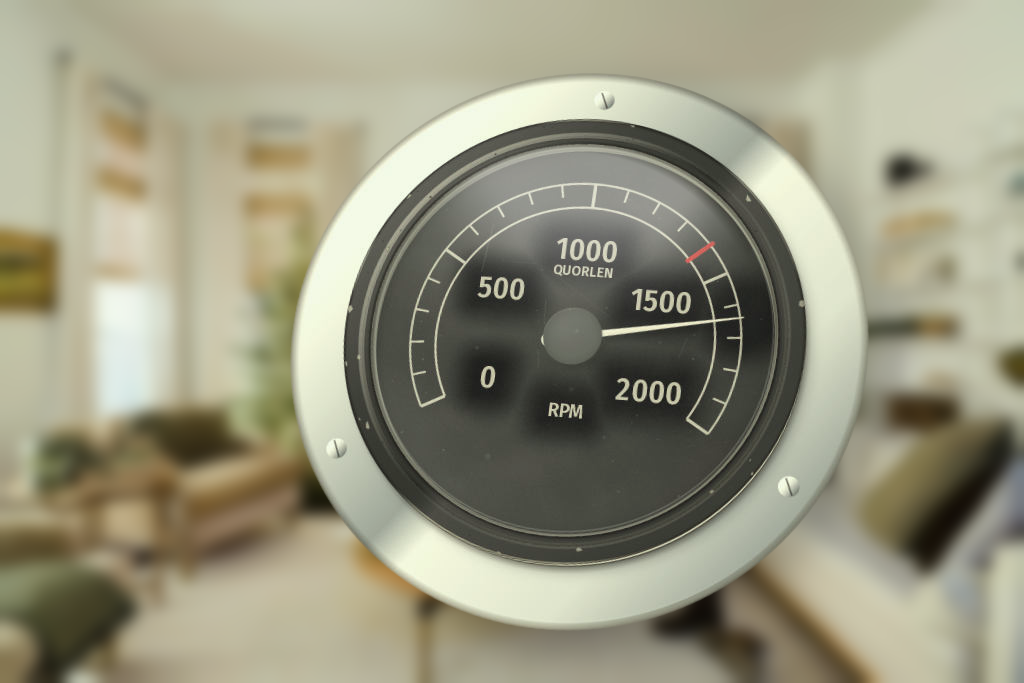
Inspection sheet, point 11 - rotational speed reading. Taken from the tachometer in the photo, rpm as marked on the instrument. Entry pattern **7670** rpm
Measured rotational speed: **1650** rpm
